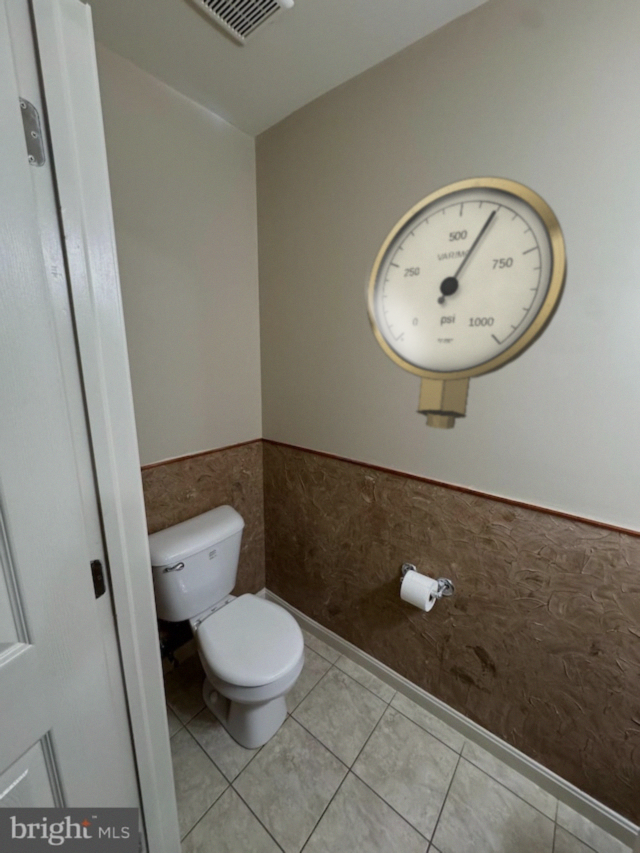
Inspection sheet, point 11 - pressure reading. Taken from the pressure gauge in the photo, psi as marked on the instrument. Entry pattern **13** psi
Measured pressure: **600** psi
